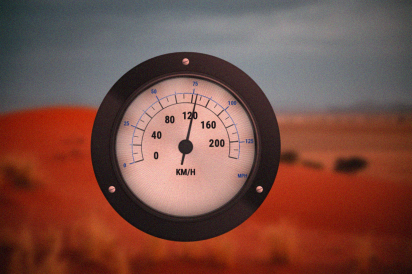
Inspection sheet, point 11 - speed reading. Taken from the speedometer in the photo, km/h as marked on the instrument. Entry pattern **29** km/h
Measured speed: **125** km/h
